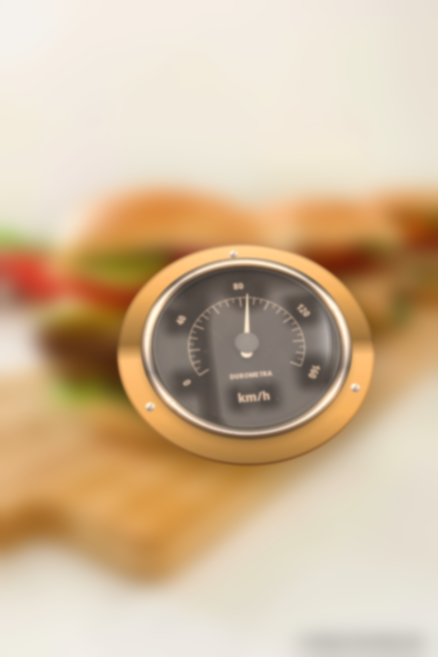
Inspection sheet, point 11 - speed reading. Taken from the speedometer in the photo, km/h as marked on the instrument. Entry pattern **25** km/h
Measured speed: **85** km/h
